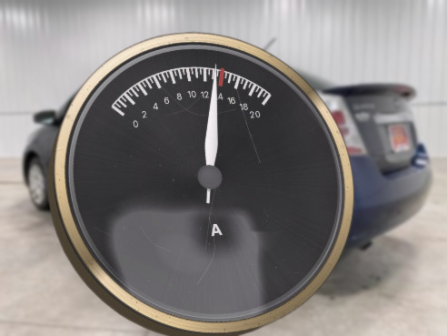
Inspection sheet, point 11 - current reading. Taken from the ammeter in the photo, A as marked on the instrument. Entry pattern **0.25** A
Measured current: **13** A
